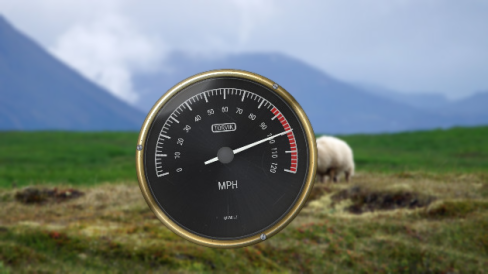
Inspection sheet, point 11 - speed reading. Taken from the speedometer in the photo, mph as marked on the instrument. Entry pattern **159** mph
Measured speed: **100** mph
